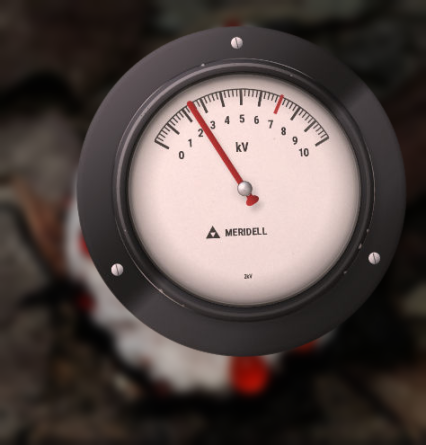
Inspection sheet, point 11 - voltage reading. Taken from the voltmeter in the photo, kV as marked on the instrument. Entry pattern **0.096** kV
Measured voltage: **2.4** kV
